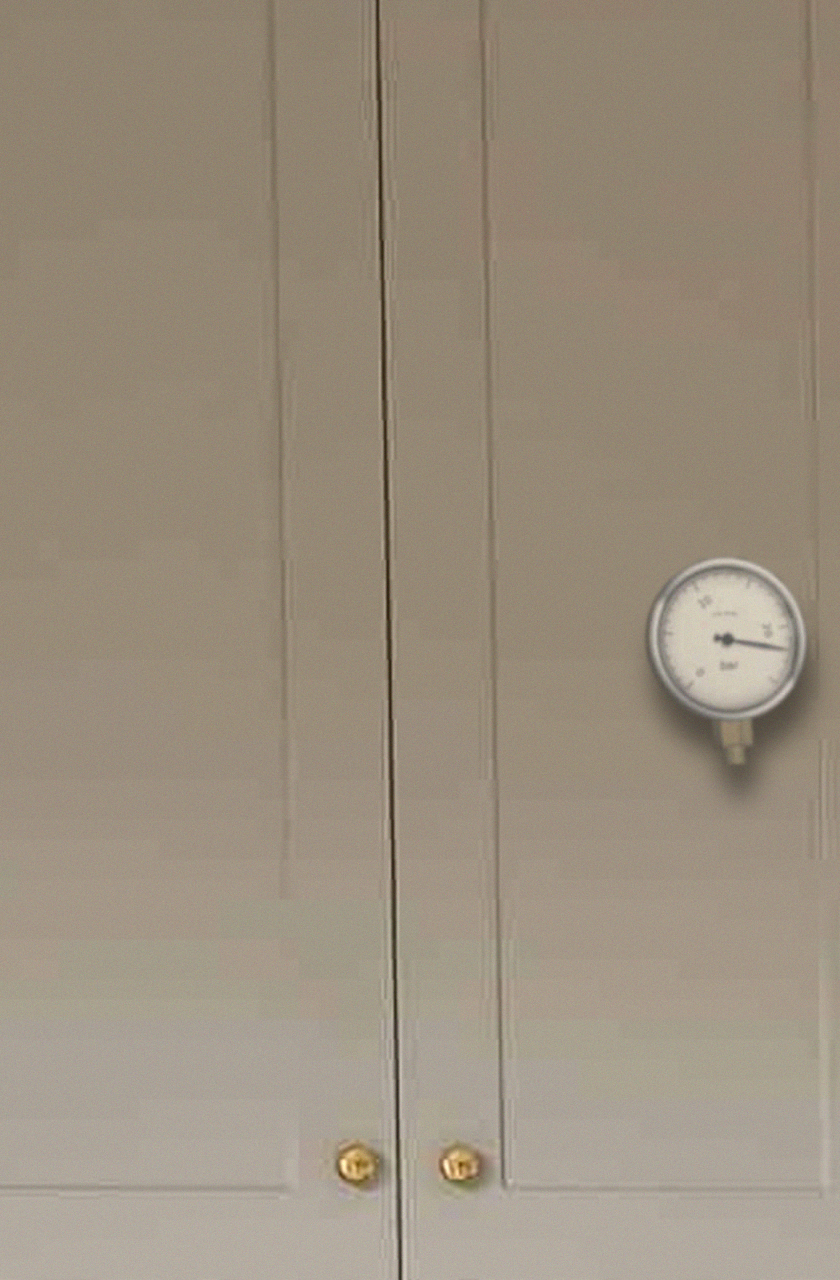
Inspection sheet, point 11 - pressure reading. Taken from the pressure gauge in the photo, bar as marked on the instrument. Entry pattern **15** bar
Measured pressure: **22** bar
